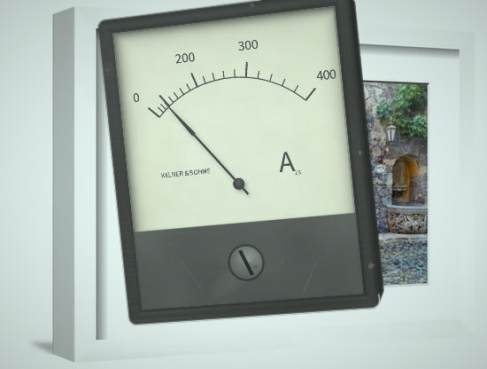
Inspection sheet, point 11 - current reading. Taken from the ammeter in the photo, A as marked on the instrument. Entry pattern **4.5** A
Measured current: **100** A
